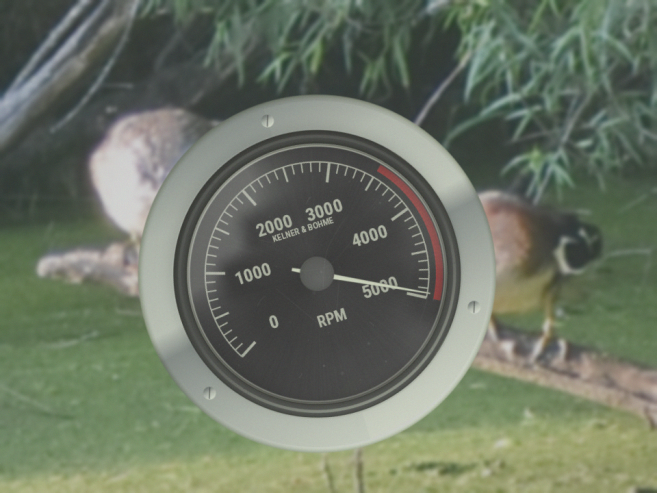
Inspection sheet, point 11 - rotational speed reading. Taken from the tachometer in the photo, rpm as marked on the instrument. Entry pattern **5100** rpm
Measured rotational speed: **4950** rpm
